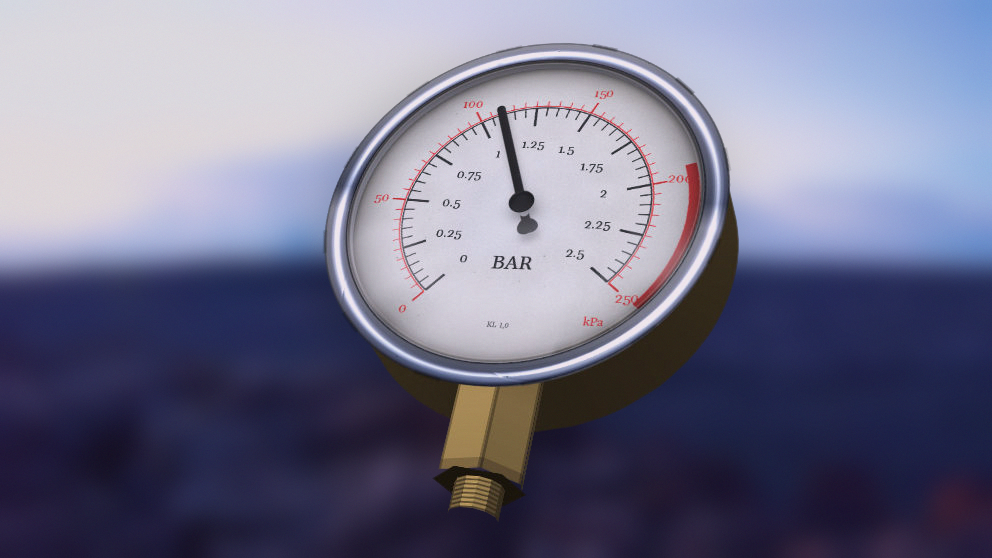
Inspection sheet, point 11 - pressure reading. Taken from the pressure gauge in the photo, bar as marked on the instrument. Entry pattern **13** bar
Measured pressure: **1.1** bar
